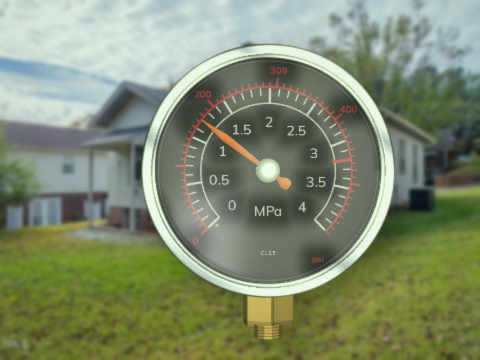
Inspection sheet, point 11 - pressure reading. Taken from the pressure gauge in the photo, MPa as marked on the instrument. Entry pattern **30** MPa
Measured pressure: **1.2** MPa
